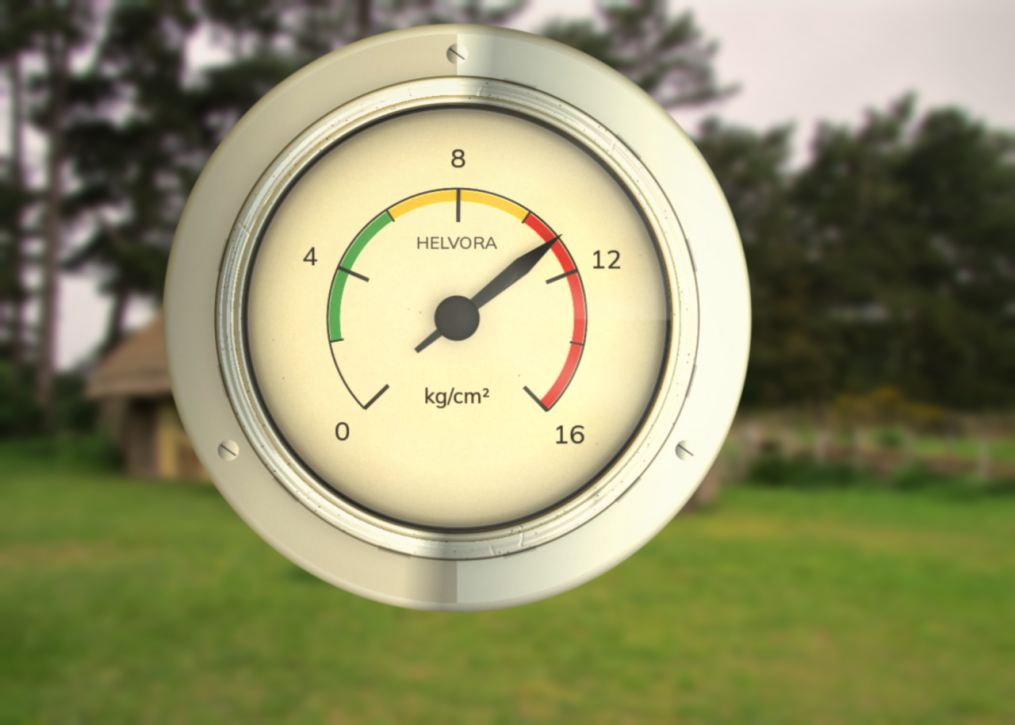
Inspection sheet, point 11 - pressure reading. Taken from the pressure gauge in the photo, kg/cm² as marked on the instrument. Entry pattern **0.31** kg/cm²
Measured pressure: **11** kg/cm²
